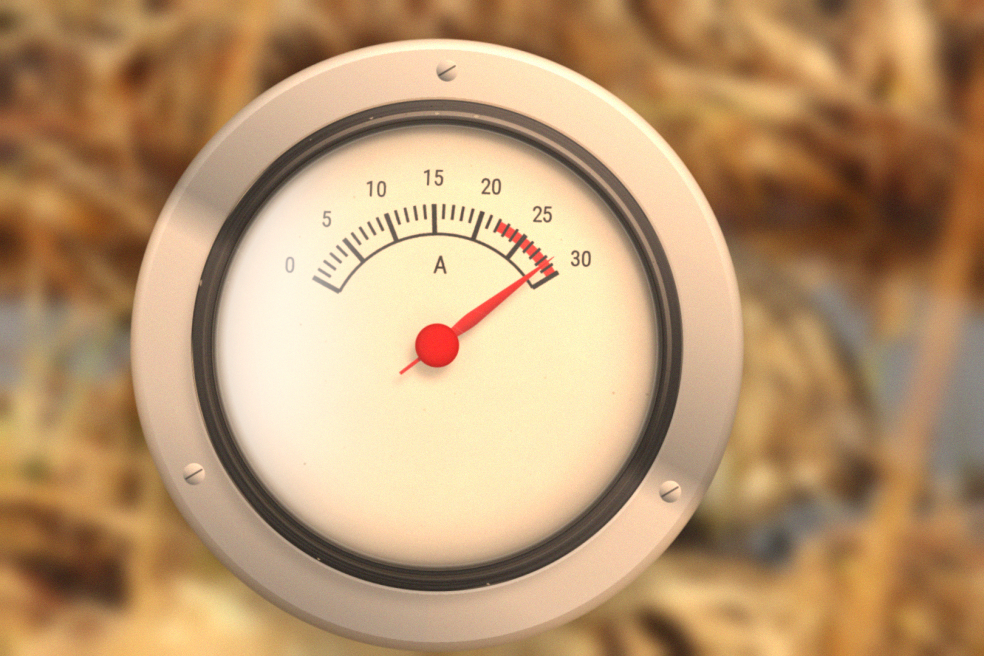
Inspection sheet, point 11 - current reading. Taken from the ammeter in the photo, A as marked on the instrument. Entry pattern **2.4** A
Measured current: **28.5** A
